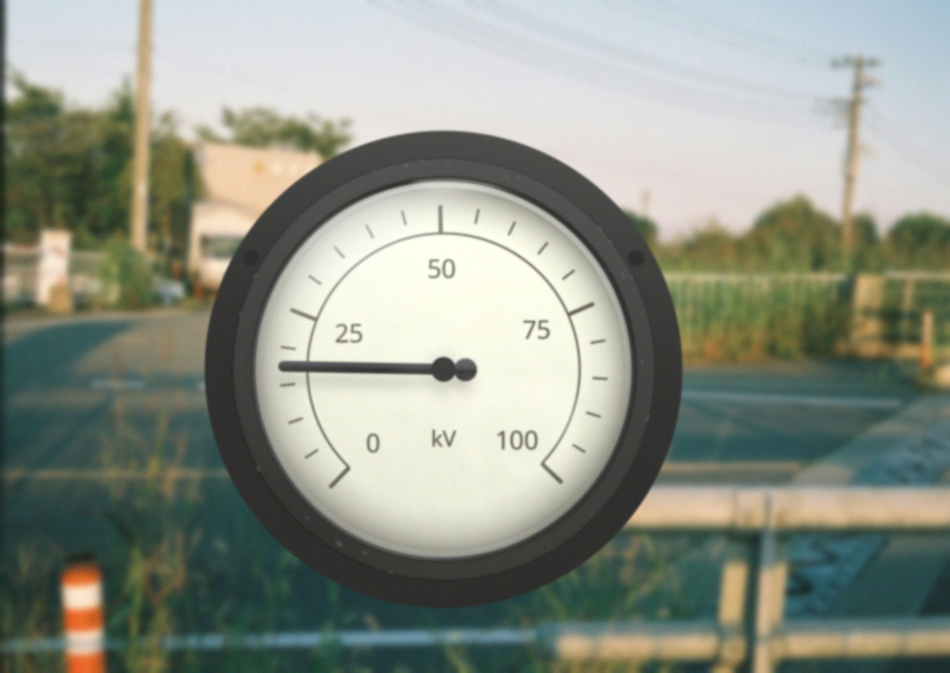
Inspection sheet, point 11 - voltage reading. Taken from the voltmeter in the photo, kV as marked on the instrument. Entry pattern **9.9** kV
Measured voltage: **17.5** kV
